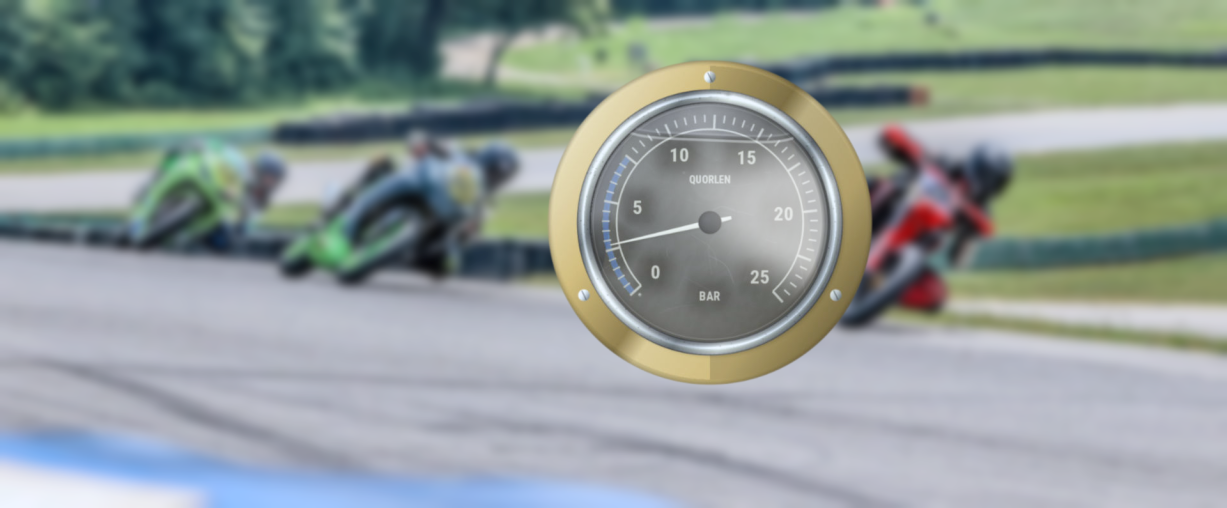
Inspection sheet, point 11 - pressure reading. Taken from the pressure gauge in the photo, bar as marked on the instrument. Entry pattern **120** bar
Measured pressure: **2.75** bar
